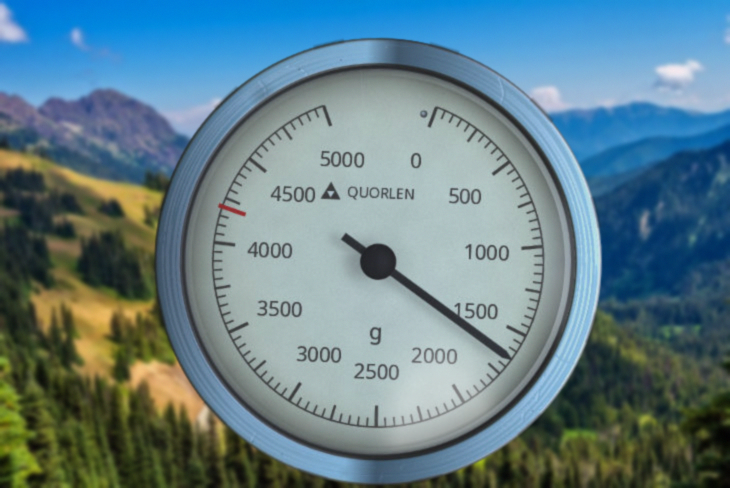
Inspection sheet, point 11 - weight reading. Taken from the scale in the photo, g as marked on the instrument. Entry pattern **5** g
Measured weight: **1650** g
